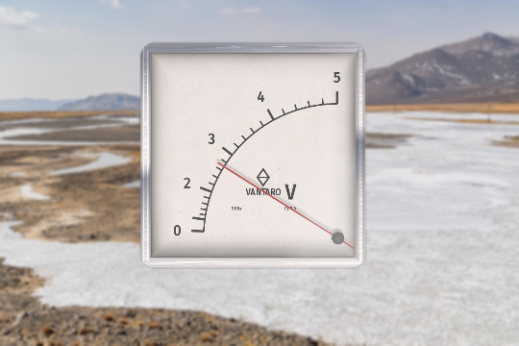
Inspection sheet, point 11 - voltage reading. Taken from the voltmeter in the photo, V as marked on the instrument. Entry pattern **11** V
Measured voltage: **2.7** V
